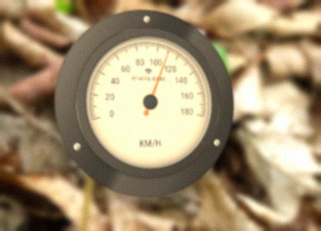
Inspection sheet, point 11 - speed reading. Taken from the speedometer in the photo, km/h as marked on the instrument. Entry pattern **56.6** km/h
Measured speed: **110** km/h
